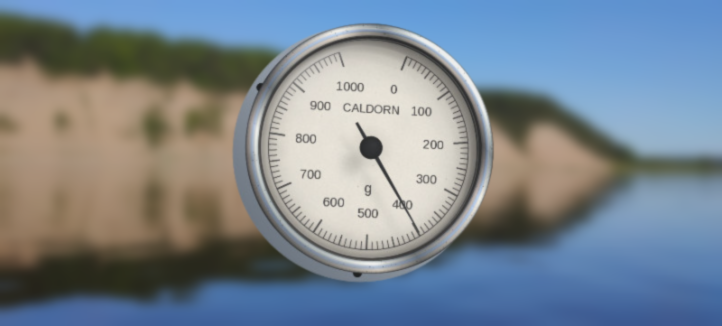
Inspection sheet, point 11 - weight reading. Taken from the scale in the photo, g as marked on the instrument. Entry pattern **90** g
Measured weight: **400** g
